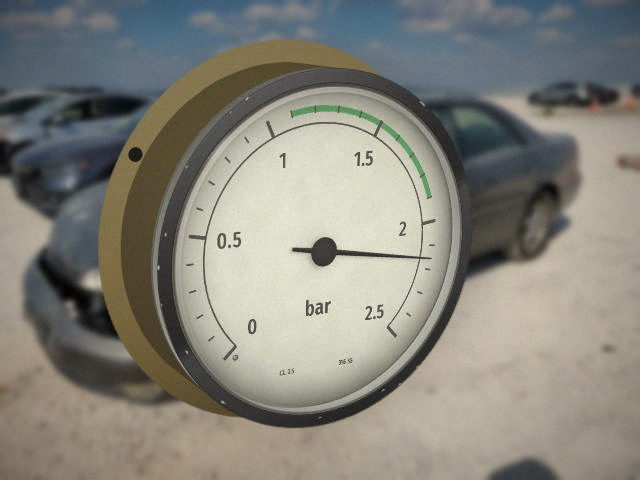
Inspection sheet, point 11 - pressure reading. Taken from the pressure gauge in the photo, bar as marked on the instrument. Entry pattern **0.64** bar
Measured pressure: **2.15** bar
